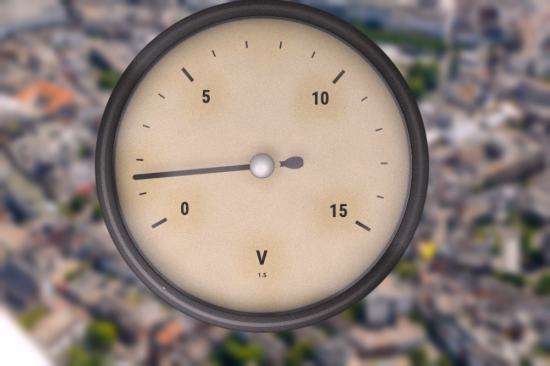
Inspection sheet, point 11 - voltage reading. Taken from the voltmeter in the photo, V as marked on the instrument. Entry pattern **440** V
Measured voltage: **1.5** V
